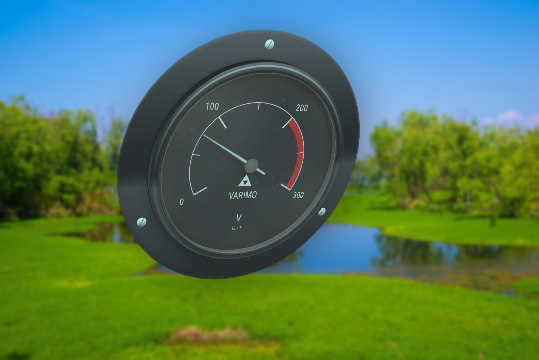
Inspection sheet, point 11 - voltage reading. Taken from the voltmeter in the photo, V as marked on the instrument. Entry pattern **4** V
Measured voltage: **75** V
